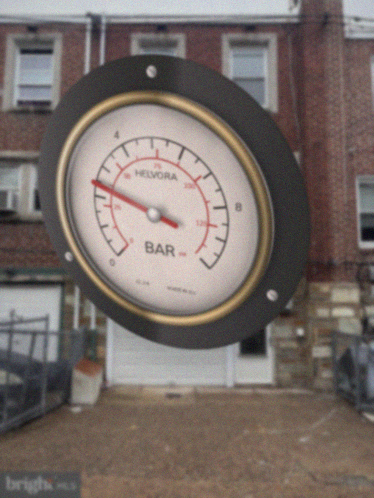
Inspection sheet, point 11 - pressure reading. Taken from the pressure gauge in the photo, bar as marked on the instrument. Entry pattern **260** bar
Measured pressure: **2.5** bar
